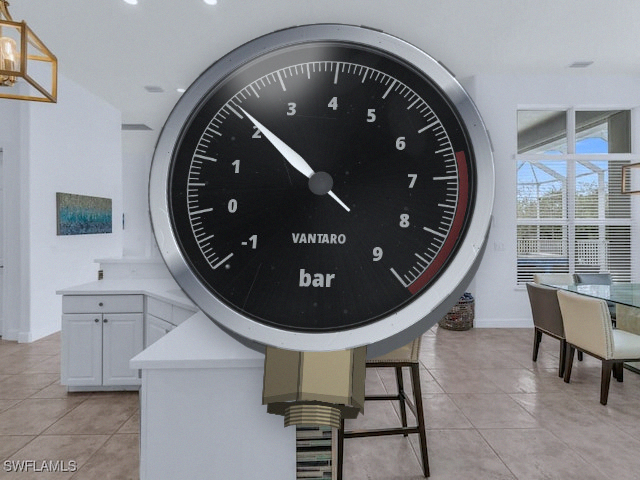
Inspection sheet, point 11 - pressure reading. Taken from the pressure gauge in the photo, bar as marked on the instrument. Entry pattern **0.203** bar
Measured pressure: **2.1** bar
